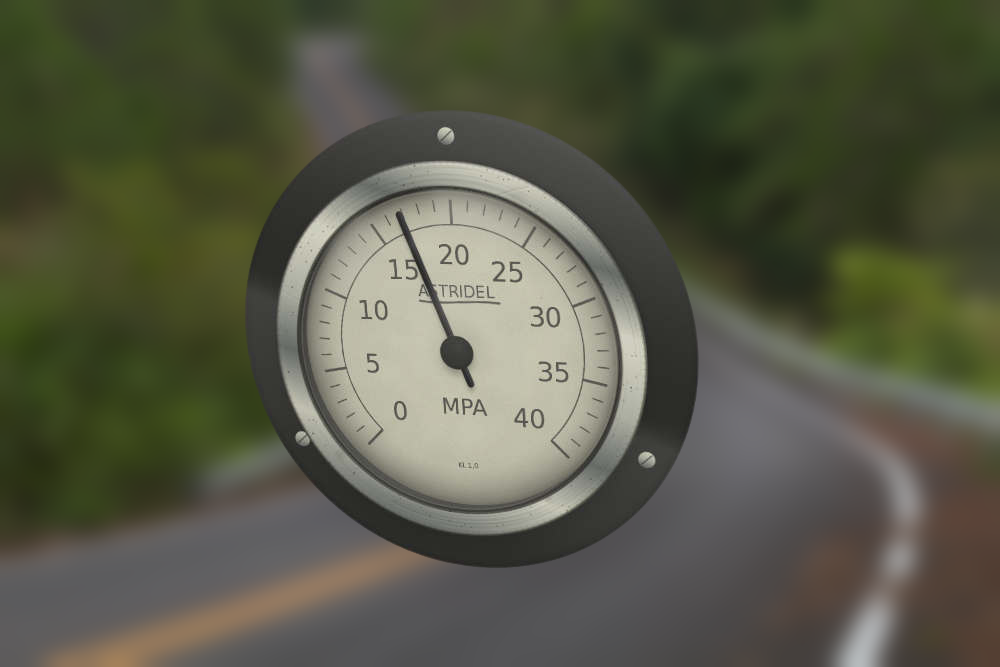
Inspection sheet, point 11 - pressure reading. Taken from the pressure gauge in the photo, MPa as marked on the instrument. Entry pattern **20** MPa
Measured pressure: **17** MPa
